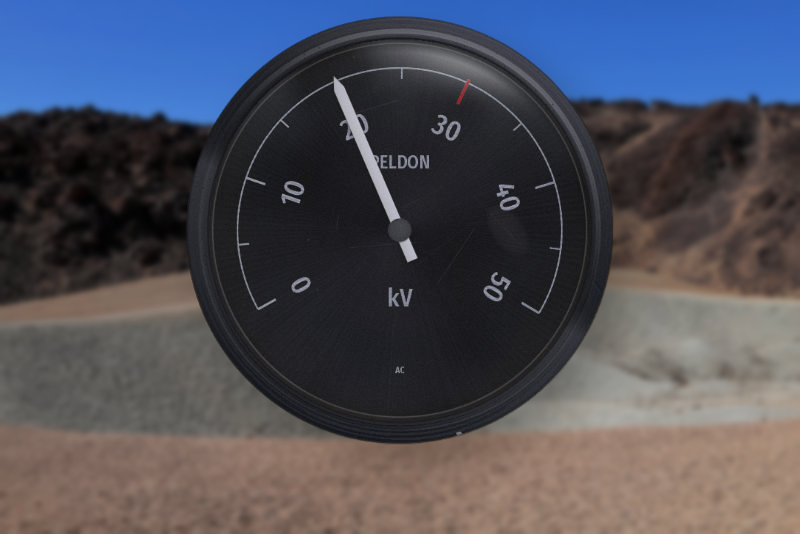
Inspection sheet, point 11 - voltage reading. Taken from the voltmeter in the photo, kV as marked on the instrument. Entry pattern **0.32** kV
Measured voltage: **20** kV
